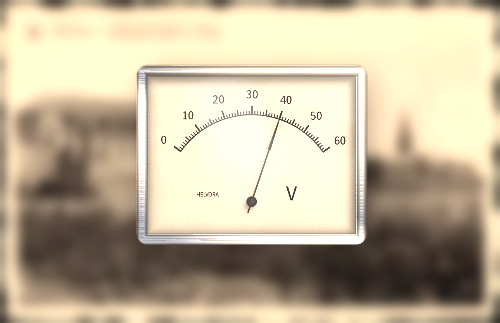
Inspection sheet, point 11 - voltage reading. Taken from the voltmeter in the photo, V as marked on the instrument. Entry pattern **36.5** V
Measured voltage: **40** V
